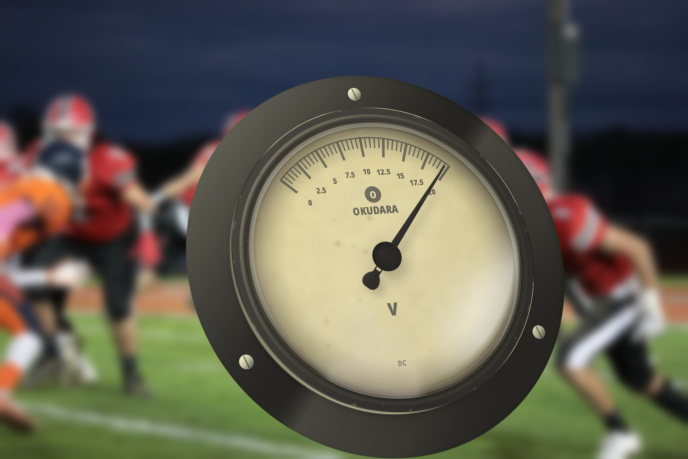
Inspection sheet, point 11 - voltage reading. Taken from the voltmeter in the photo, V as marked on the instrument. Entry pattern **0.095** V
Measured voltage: **19.5** V
